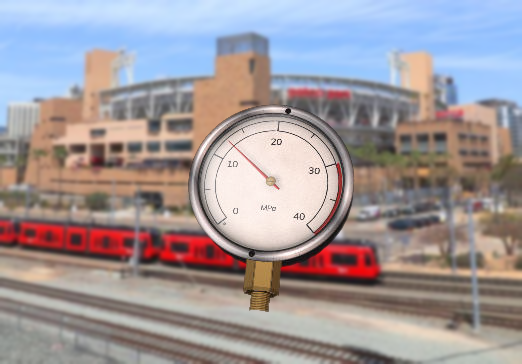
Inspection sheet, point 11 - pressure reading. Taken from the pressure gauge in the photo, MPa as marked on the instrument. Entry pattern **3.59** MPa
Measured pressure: **12.5** MPa
